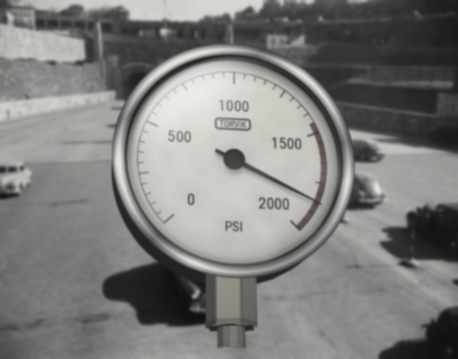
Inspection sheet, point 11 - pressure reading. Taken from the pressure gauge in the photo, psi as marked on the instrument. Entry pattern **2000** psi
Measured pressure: **1850** psi
